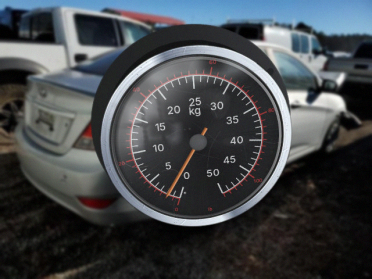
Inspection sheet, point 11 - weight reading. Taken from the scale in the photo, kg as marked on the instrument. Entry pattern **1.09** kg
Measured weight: **2** kg
